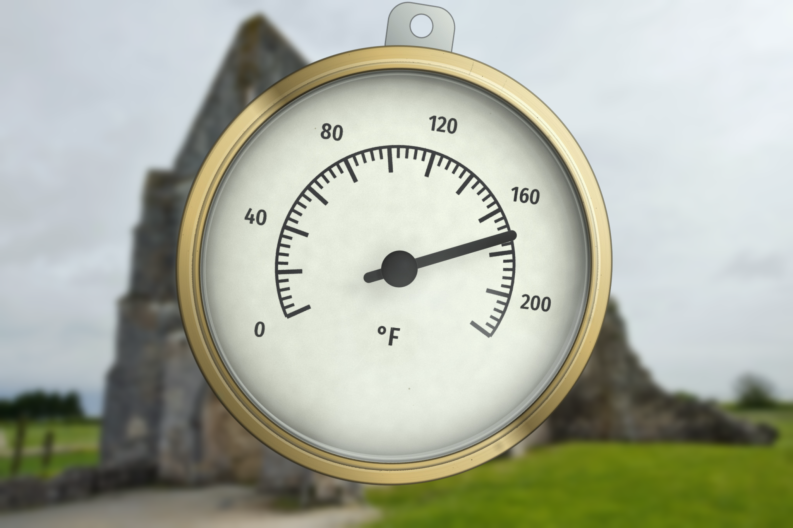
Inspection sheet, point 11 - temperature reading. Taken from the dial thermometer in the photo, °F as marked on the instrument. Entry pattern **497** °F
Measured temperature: **172** °F
